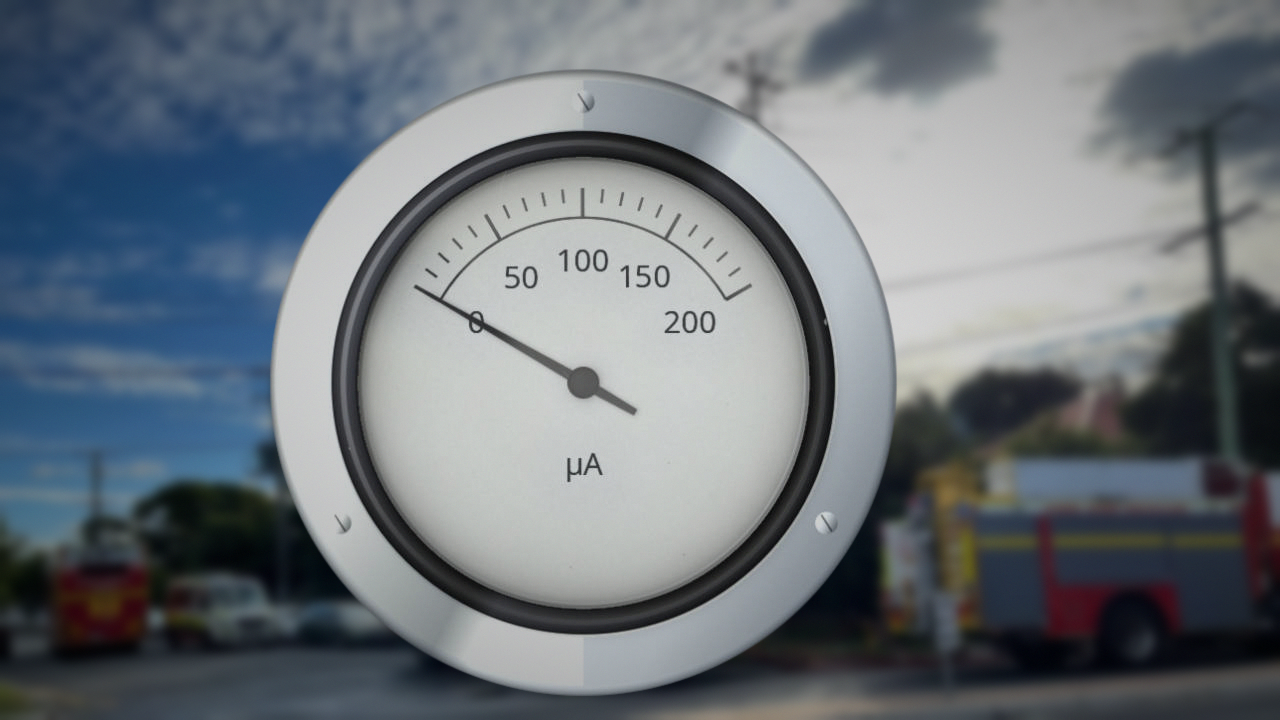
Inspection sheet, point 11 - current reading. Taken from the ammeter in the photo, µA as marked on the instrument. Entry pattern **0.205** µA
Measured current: **0** µA
